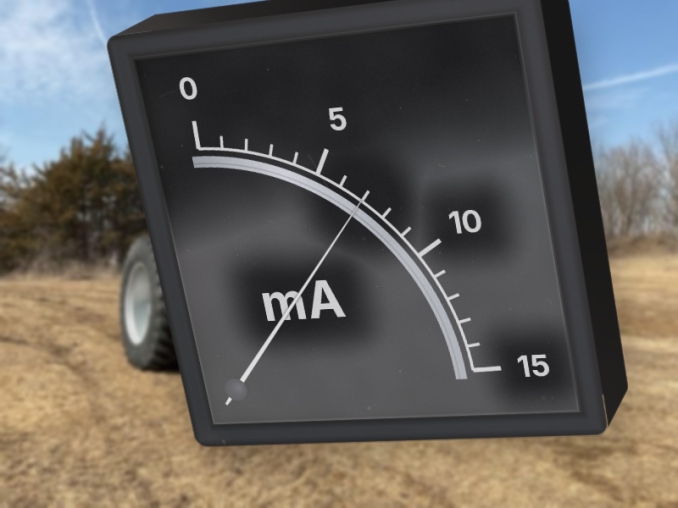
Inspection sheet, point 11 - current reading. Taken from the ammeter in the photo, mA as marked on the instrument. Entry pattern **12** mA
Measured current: **7** mA
